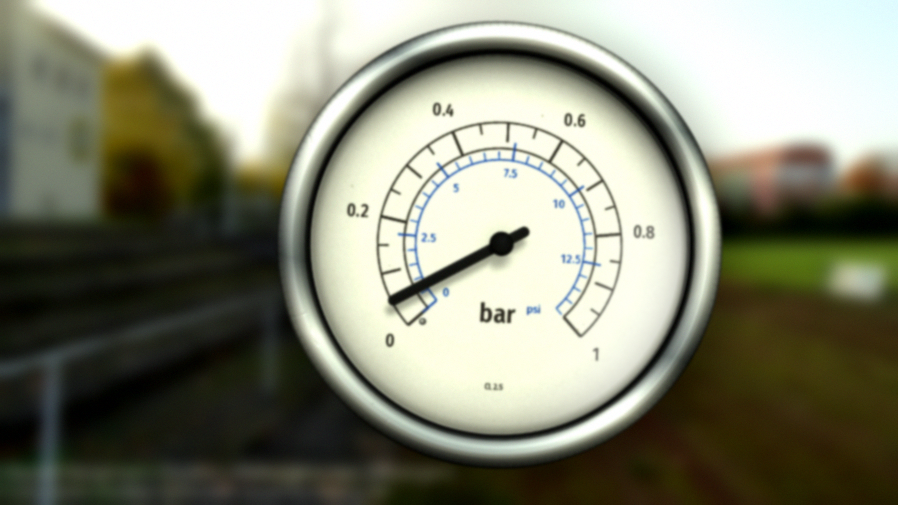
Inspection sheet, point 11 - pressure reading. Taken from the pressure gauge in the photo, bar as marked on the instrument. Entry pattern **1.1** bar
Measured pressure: **0.05** bar
